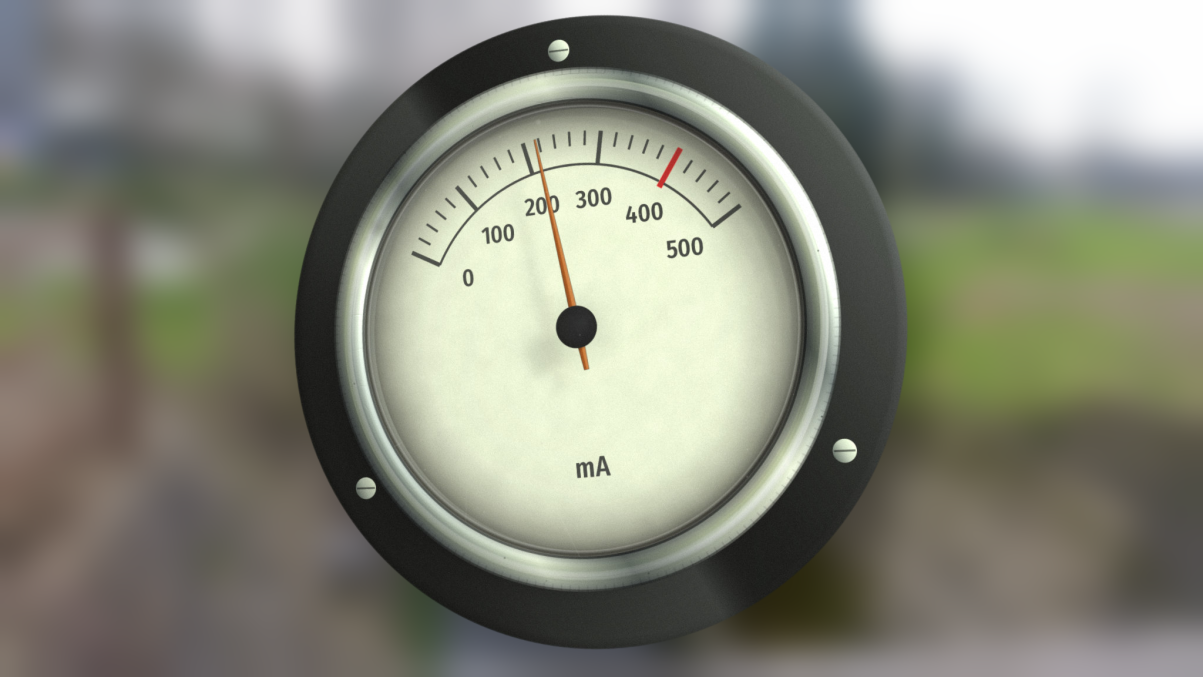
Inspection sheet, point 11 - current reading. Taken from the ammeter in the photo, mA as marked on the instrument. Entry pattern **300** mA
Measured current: **220** mA
